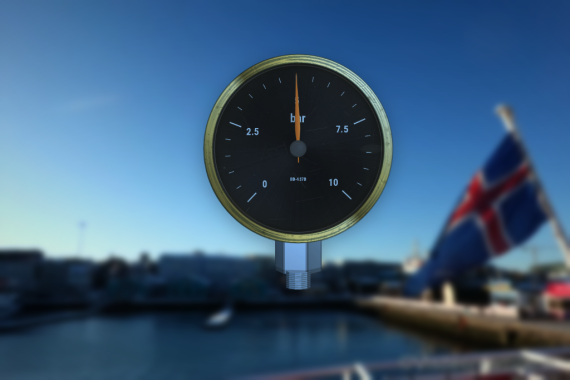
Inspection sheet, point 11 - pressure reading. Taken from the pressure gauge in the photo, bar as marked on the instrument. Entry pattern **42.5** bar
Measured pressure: **5** bar
